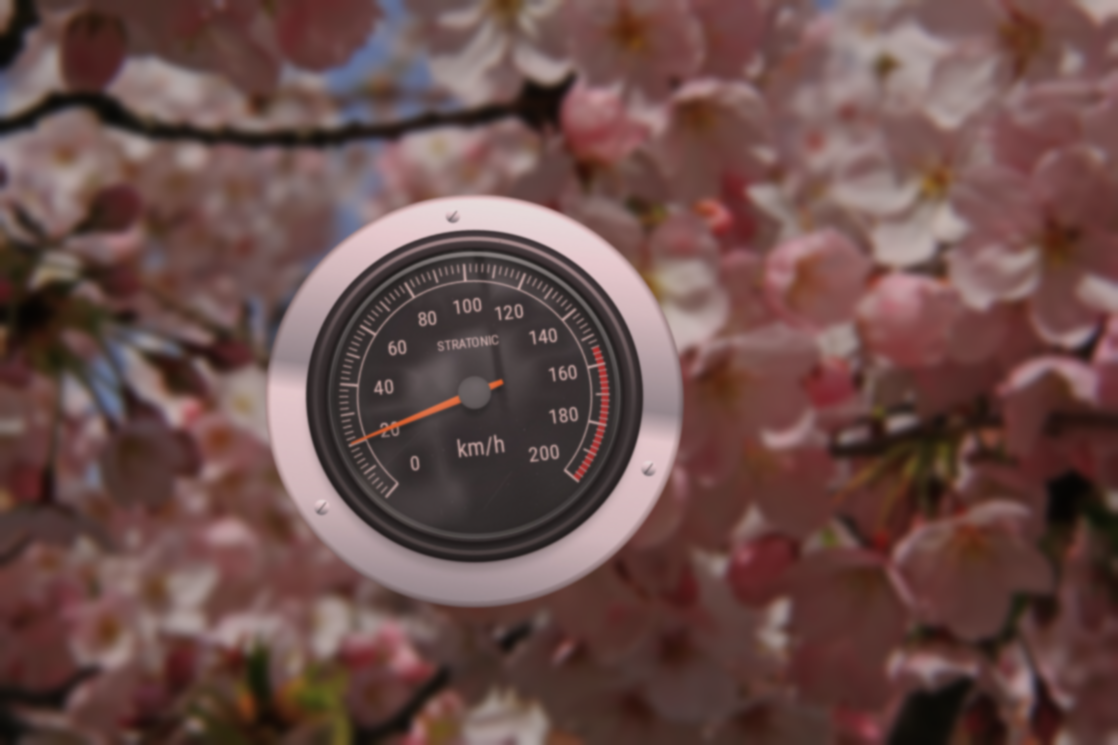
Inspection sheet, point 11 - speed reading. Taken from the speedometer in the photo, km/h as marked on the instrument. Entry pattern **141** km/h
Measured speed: **20** km/h
